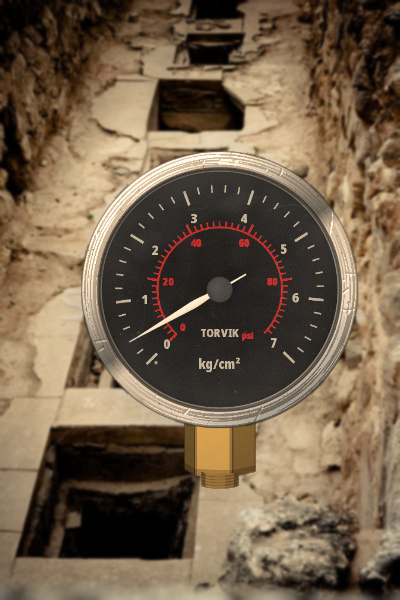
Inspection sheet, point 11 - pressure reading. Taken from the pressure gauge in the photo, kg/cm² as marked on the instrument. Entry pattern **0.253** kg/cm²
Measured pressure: **0.4** kg/cm²
